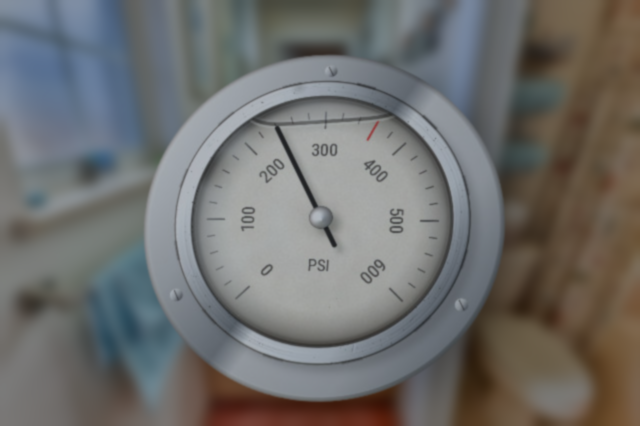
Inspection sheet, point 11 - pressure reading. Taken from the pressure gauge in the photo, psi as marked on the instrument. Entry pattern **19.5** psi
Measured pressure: **240** psi
